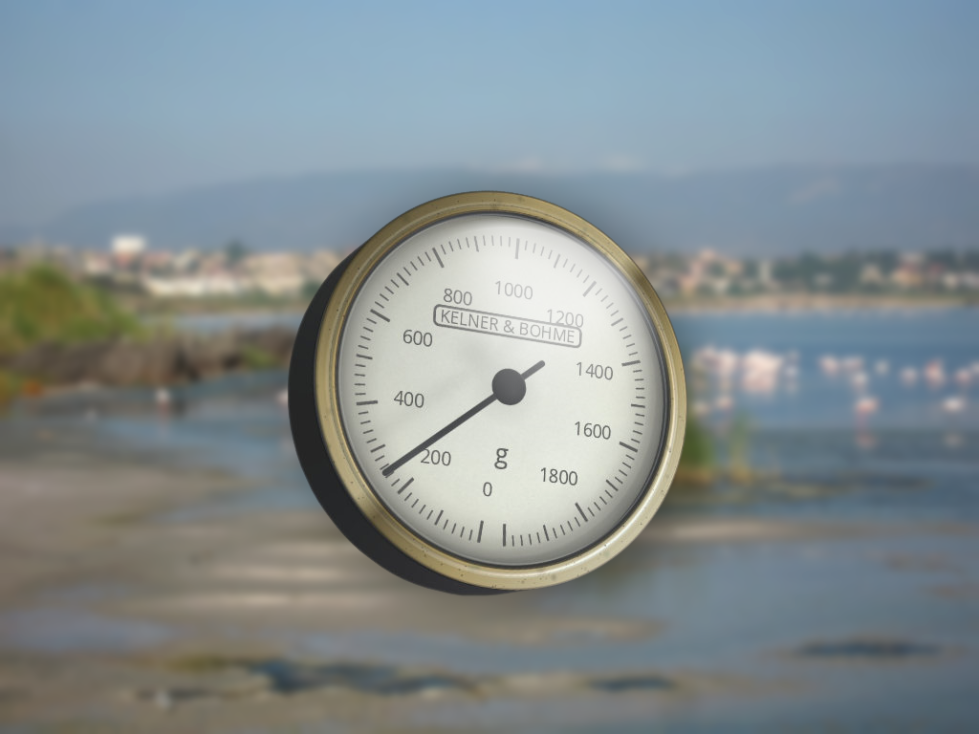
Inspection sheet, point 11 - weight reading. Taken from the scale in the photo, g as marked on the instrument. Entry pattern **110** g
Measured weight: **250** g
